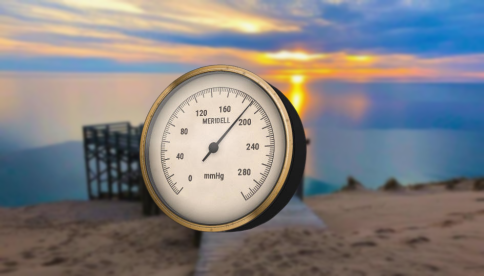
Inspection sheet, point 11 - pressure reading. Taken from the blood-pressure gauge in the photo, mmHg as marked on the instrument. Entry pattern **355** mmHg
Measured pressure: **190** mmHg
